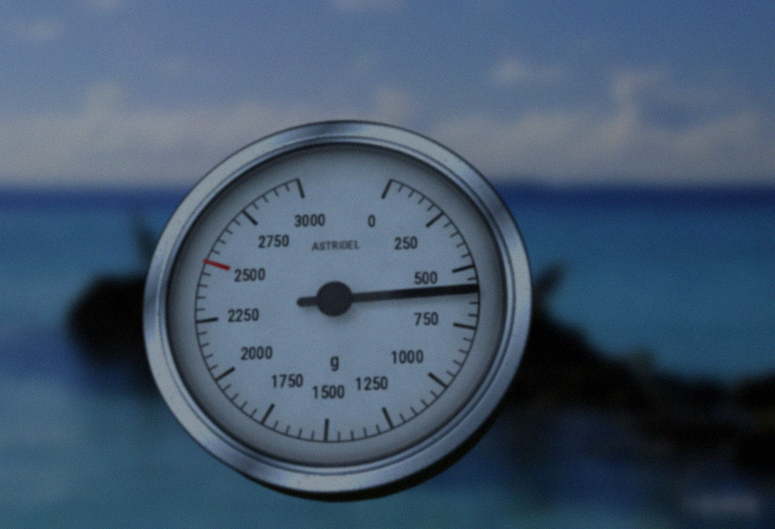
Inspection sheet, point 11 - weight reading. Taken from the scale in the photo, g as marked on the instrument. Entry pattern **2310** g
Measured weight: **600** g
